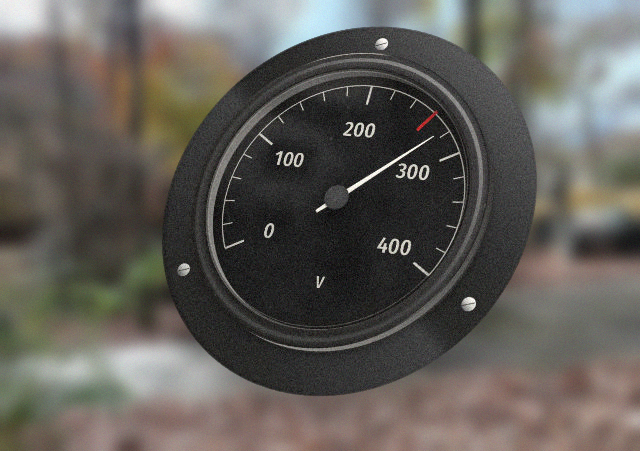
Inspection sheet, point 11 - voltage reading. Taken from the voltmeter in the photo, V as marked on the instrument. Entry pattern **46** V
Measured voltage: **280** V
